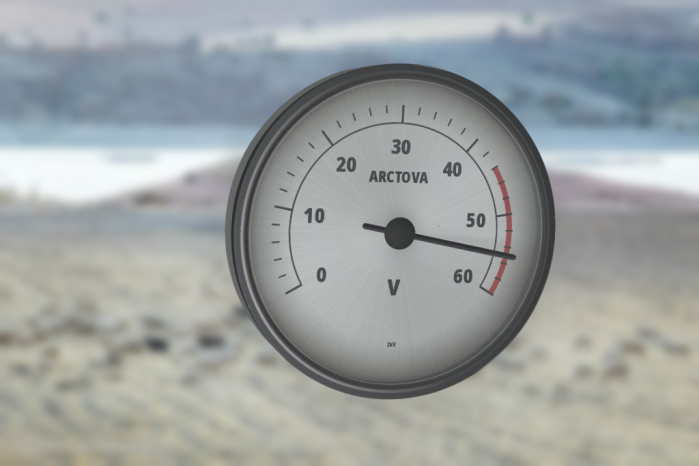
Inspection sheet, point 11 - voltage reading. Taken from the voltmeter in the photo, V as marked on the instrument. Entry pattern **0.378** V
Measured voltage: **55** V
